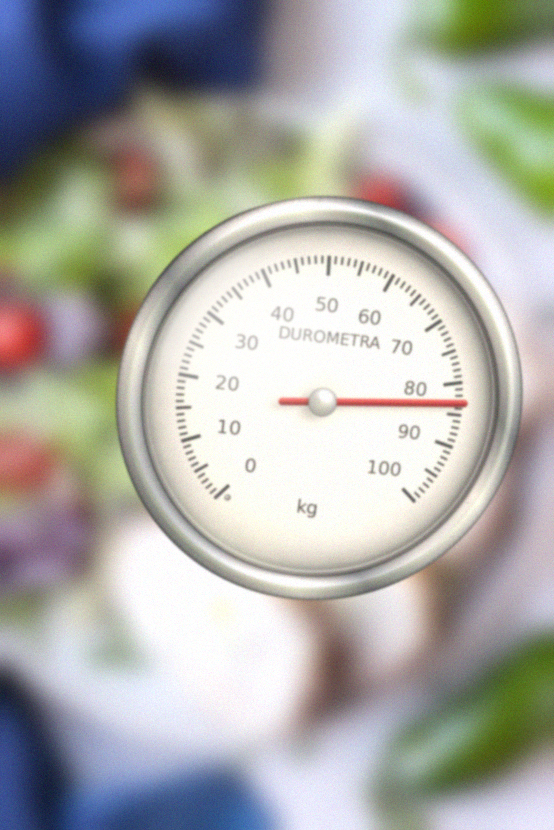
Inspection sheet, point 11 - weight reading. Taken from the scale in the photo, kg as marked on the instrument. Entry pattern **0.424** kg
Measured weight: **83** kg
